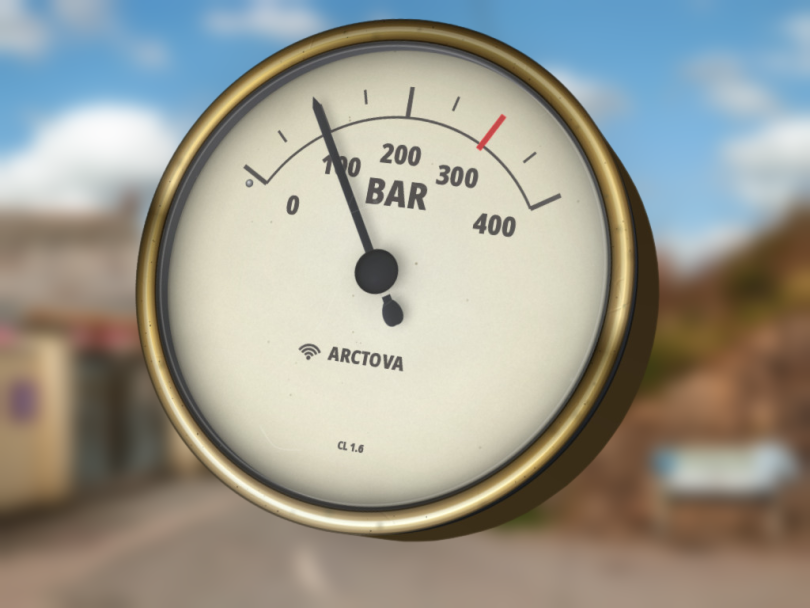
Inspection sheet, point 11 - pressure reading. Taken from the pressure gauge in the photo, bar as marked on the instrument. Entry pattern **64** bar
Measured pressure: **100** bar
